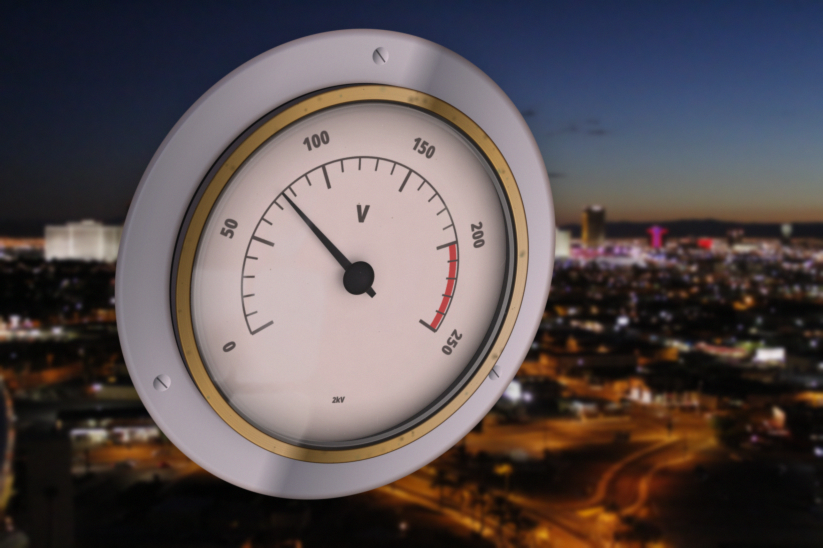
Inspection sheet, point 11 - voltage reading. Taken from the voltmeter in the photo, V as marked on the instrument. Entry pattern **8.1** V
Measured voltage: **75** V
